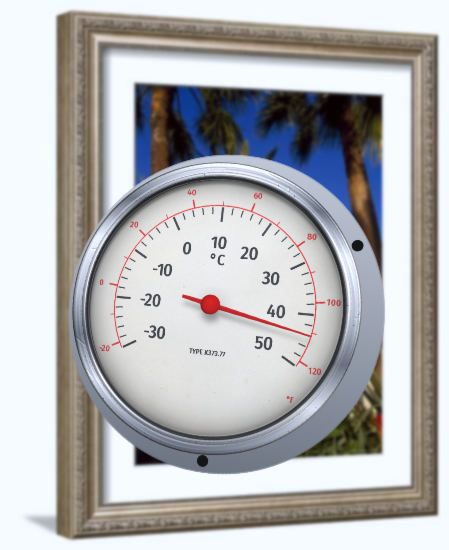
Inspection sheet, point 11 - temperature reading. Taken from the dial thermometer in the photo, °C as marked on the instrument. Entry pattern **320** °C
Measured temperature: **44** °C
